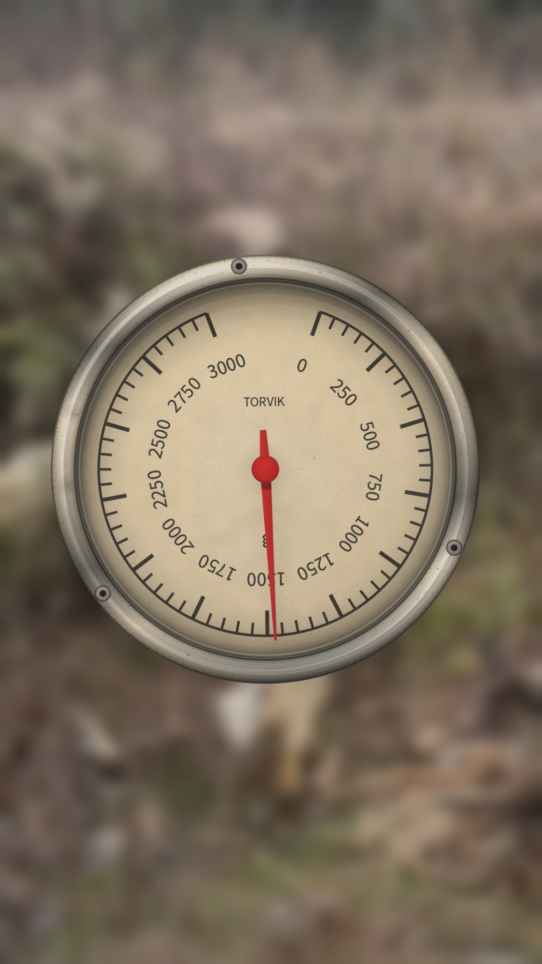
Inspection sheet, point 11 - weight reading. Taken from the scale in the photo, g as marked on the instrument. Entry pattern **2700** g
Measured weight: **1475** g
